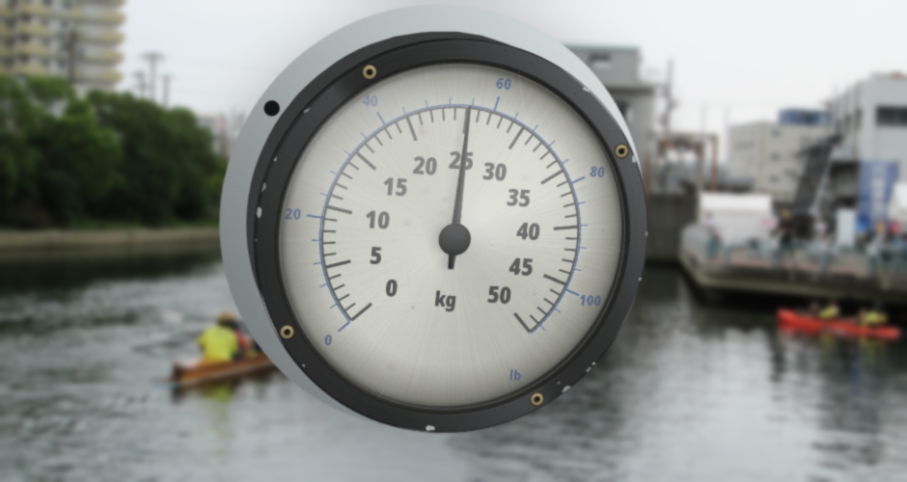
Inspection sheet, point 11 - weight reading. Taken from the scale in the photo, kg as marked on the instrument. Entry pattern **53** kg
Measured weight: **25** kg
